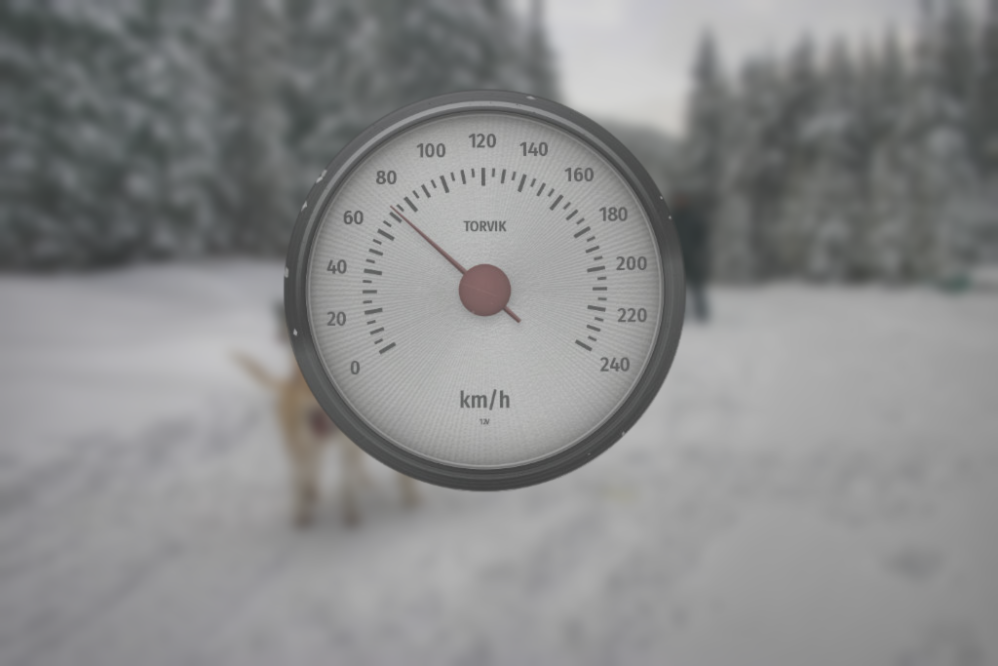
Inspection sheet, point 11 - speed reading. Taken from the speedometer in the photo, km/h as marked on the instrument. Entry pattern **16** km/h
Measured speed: **72.5** km/h
